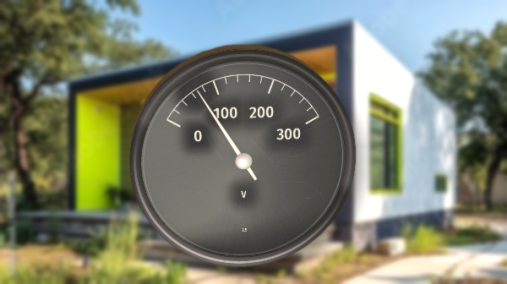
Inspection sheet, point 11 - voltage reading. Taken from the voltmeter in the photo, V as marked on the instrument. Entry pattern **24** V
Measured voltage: **70** V
